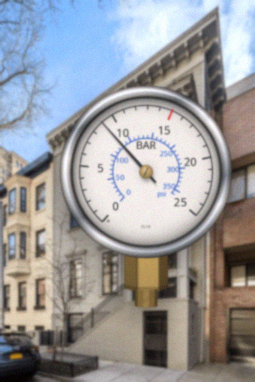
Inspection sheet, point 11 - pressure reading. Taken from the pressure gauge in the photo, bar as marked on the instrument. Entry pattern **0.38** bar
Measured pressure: **9** bar
